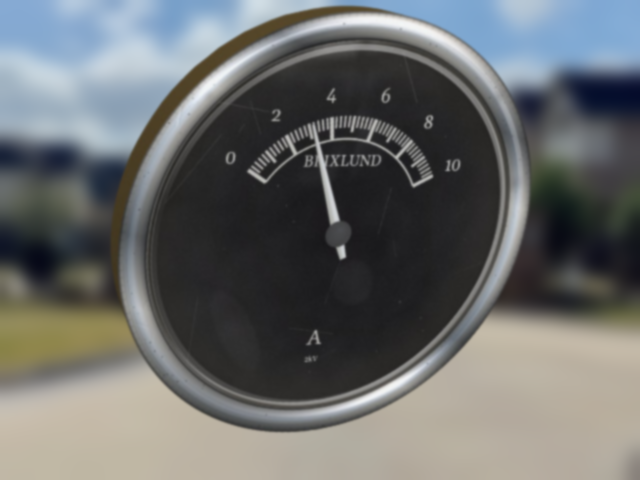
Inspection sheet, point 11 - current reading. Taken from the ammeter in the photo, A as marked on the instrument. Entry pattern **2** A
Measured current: **3** A
